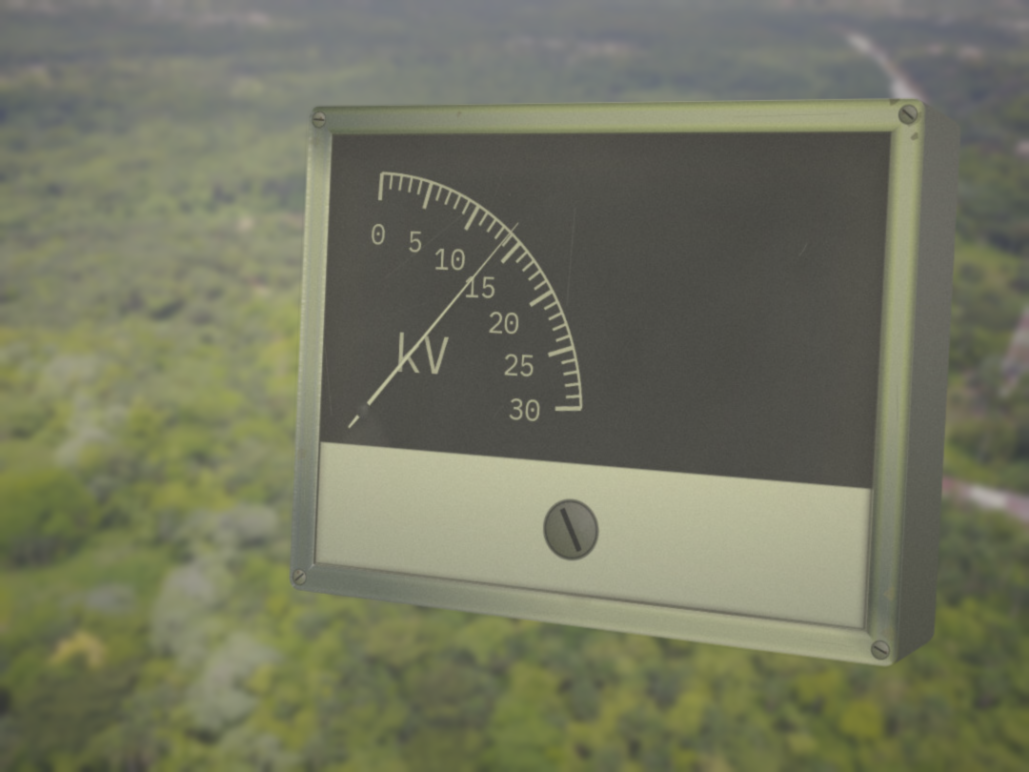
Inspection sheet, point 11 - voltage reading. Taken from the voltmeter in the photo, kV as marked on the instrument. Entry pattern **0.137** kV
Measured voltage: **14** kV
